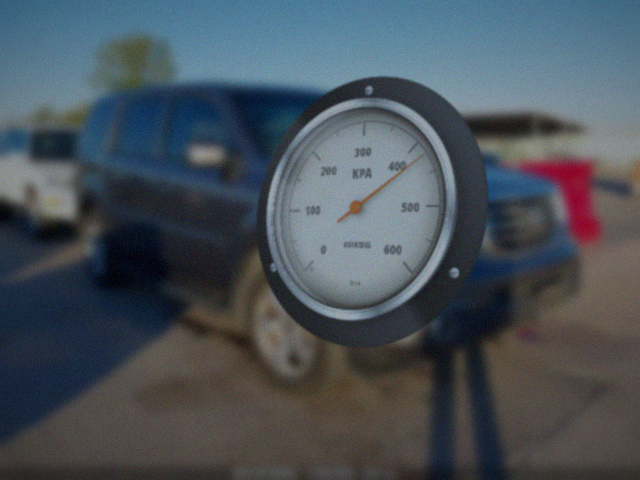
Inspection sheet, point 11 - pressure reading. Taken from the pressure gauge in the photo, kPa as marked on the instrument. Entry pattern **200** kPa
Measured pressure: **425** kPa
